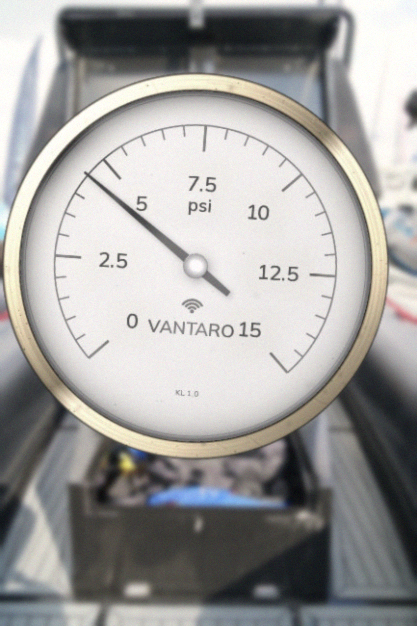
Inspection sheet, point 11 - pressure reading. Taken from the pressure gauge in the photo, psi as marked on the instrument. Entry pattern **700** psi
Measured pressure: **4.5** psi
